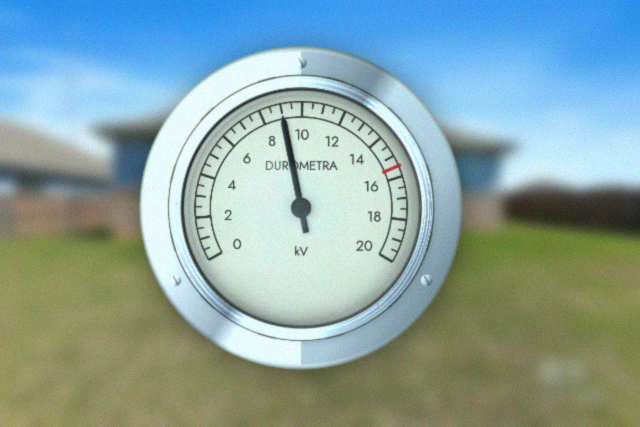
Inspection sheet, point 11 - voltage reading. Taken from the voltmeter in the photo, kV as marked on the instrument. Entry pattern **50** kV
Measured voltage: **9** kV
